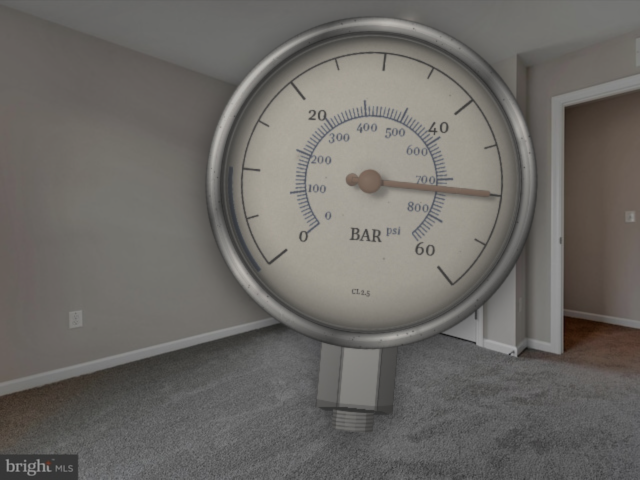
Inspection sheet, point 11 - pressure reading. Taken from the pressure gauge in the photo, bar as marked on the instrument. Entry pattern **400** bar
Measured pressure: **50** bar
